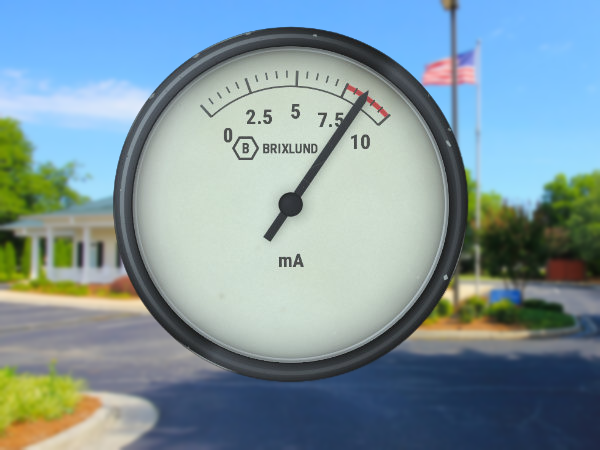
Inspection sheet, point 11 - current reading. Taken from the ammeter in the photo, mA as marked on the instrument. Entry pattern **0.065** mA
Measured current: **8.5** mA
